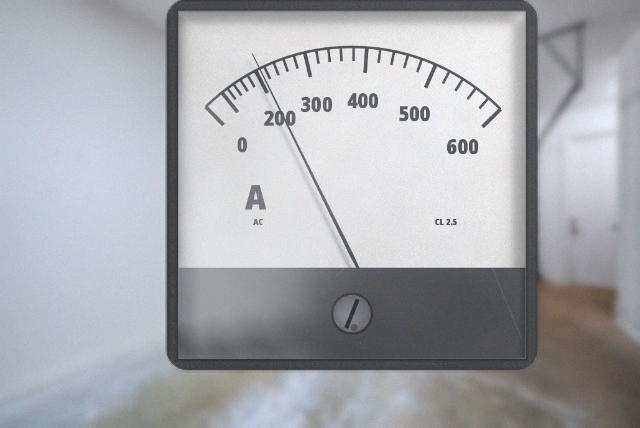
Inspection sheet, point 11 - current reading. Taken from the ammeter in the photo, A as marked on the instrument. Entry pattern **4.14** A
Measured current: **210** A
